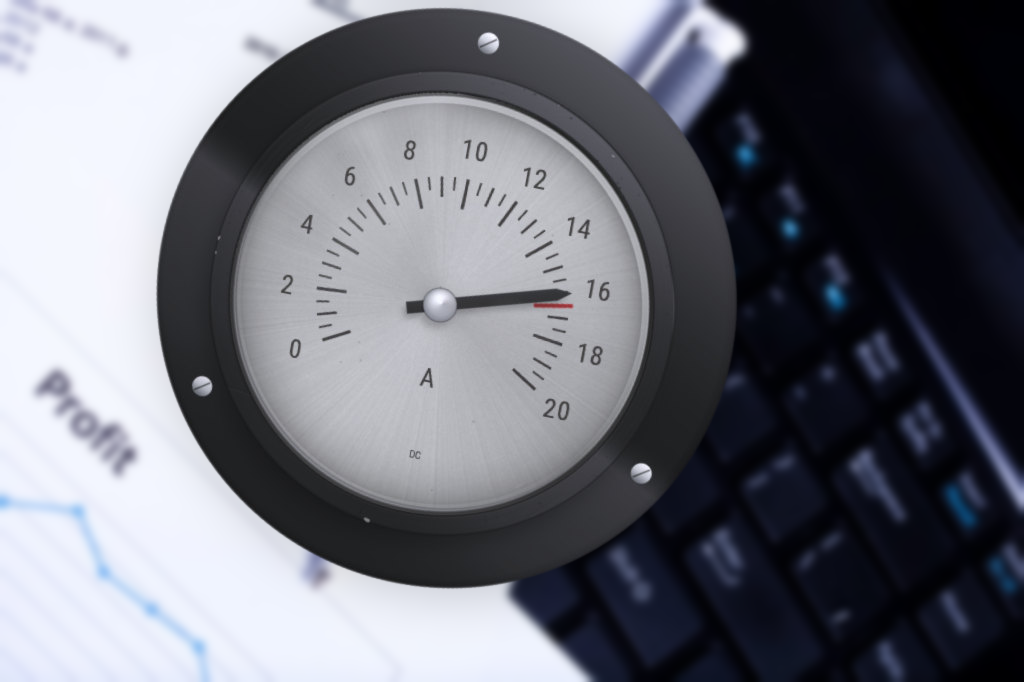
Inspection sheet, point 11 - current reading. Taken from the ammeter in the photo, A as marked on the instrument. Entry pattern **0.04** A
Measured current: **16** A
